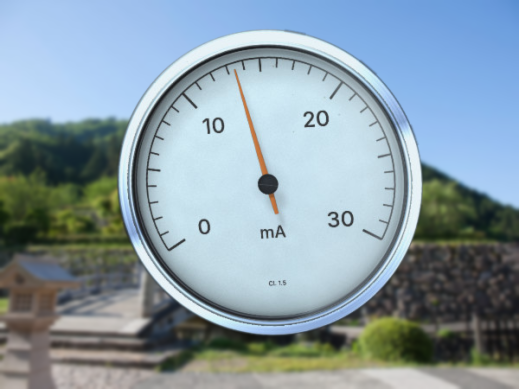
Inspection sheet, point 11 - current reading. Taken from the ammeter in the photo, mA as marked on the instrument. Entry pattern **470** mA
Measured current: **13.5** mA
